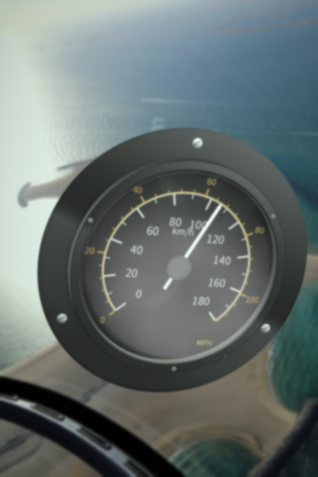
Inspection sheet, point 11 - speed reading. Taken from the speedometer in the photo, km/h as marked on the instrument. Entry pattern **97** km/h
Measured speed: **105** km/h
